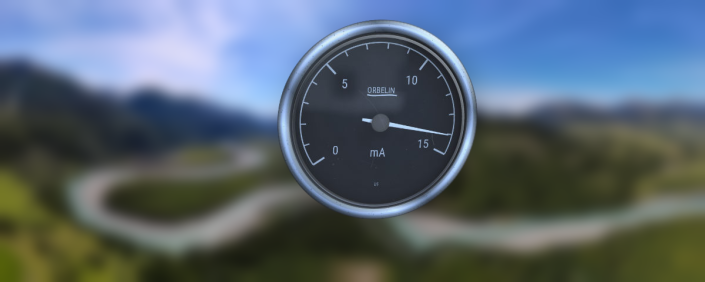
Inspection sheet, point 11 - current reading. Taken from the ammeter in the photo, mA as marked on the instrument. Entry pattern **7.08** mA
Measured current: **14** mA
